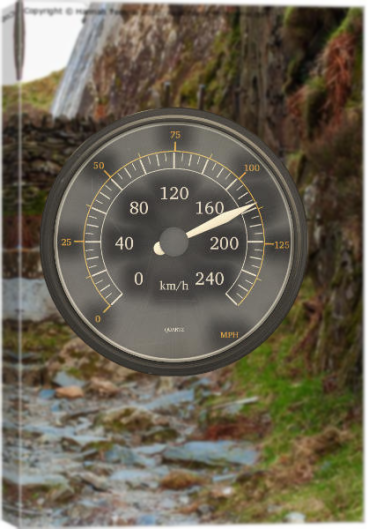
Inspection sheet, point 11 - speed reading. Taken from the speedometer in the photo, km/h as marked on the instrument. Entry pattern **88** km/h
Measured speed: **177.5** km/h
